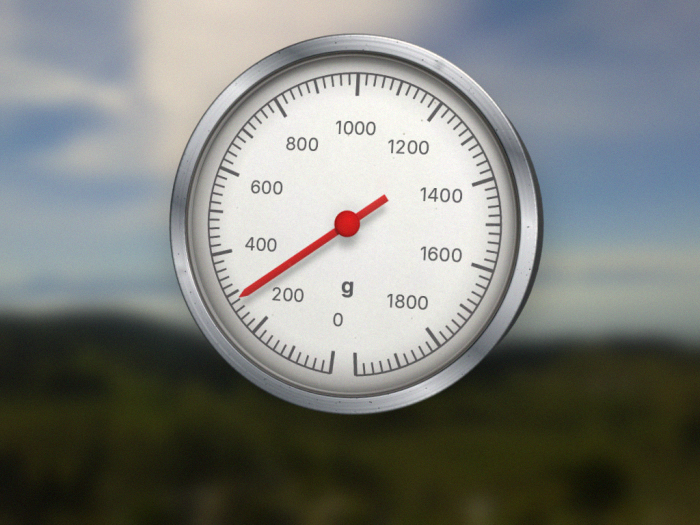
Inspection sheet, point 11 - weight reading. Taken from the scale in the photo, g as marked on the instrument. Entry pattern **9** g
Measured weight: **280** g
